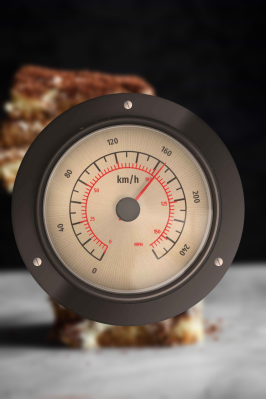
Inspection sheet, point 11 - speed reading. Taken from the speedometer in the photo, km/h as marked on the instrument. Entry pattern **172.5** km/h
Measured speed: **165** km/h
